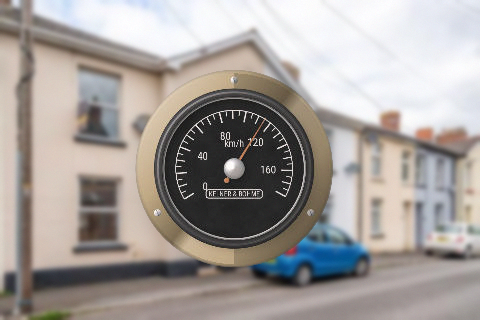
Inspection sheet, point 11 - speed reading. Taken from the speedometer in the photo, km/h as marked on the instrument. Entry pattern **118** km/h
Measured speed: **115** km/h
